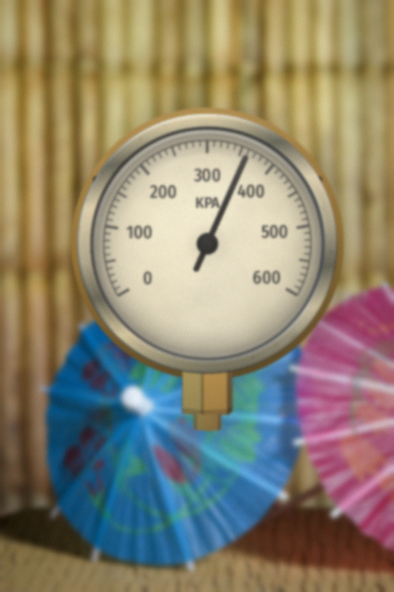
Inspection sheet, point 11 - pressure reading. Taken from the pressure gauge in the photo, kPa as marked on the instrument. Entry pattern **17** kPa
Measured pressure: **360** kPa
